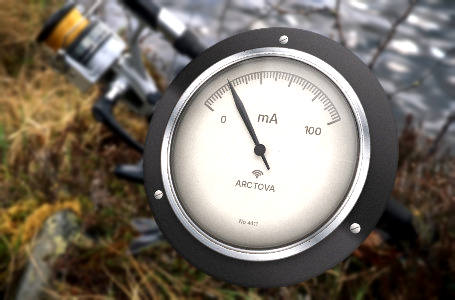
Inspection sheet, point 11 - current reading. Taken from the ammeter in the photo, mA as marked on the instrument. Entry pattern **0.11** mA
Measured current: **20** mA
